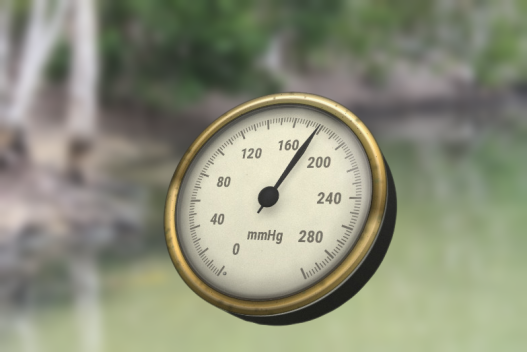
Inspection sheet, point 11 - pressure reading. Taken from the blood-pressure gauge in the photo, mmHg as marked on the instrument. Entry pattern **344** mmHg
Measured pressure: **180** mmHg
